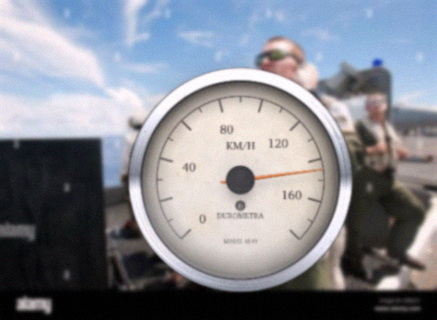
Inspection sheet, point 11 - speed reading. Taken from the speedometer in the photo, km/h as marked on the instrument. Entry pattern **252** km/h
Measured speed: **145** km/h
